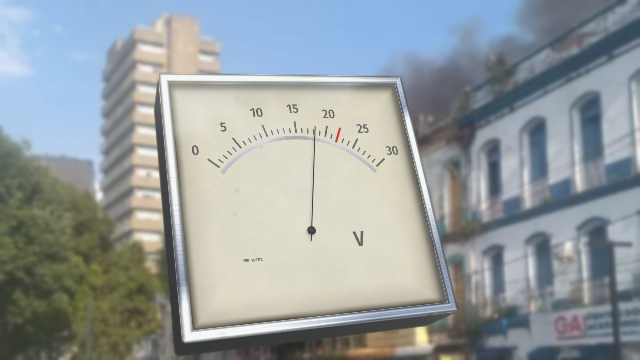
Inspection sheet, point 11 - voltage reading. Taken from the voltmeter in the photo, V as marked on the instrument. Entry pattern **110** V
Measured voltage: **18** V
